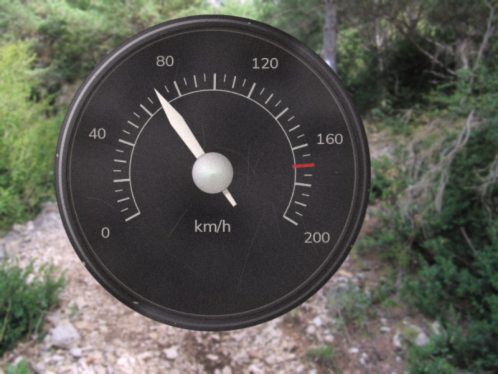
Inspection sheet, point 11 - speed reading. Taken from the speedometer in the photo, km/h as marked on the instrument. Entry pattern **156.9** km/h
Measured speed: **70** km/h
